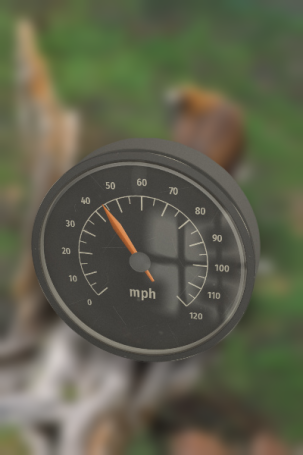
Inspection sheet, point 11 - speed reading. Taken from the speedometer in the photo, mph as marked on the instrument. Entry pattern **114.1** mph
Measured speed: **45** mph
